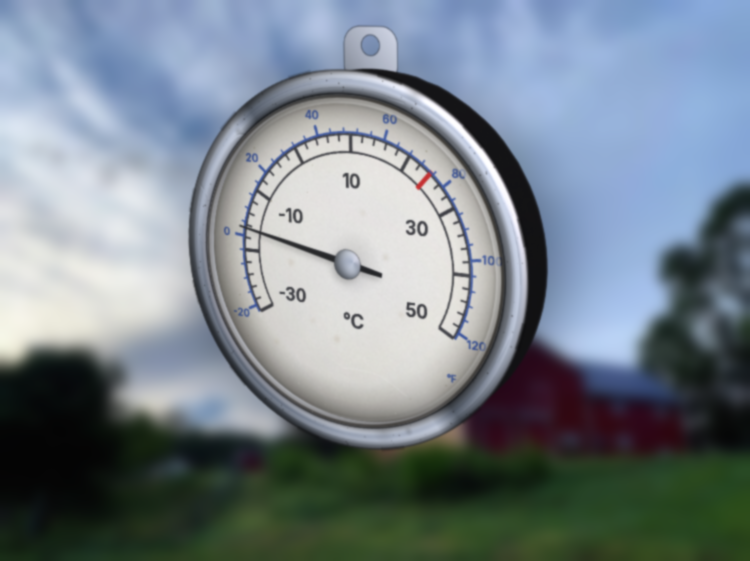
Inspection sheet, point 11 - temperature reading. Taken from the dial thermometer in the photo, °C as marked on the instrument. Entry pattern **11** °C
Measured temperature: **-16** °C
